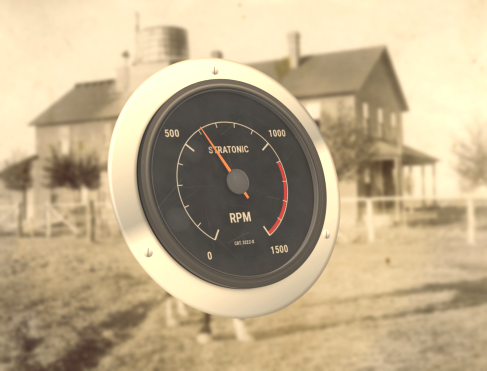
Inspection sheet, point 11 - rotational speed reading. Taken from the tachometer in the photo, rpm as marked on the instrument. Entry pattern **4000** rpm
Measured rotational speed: **600** rpm
